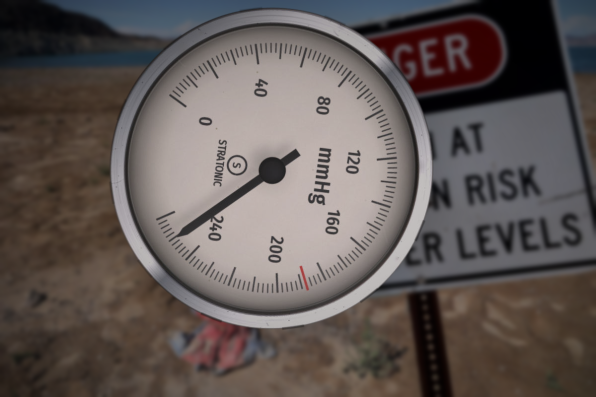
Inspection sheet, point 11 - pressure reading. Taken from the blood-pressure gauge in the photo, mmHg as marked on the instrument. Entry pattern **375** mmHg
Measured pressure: **250** mmHg
